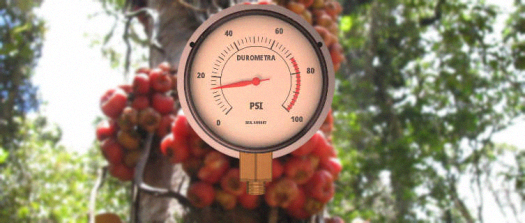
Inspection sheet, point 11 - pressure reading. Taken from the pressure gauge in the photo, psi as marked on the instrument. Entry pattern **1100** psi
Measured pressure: **14** psi
